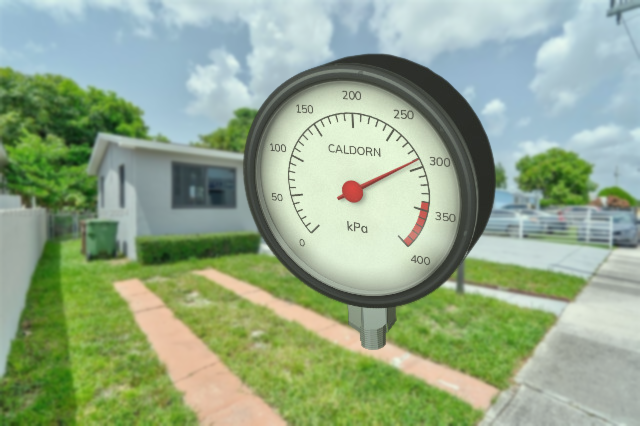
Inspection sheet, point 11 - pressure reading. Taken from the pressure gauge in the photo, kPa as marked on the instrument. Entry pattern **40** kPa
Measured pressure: **290** kPa
